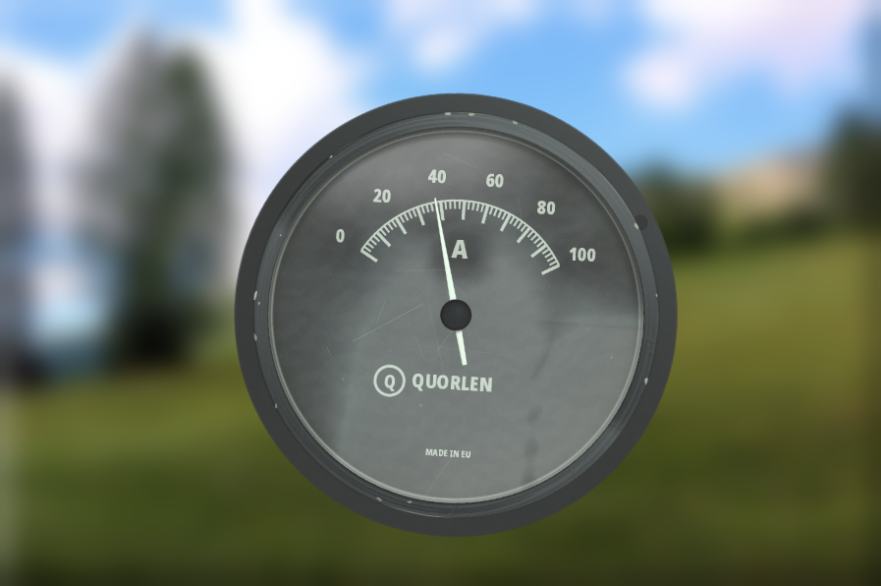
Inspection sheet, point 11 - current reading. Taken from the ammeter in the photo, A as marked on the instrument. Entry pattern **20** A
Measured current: **38** A
